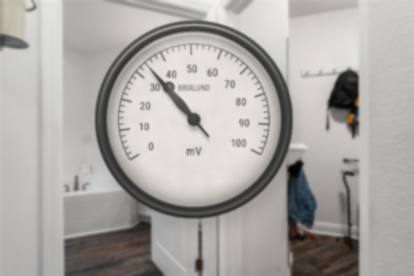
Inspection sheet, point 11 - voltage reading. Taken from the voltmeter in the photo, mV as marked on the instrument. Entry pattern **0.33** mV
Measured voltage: **34** mV
